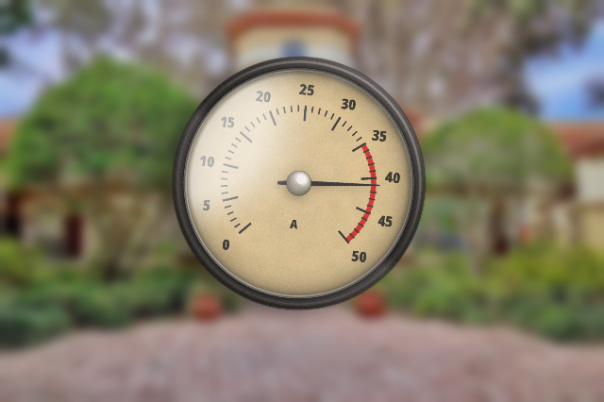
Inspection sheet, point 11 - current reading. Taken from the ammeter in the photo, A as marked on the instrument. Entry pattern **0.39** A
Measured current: **41** A
